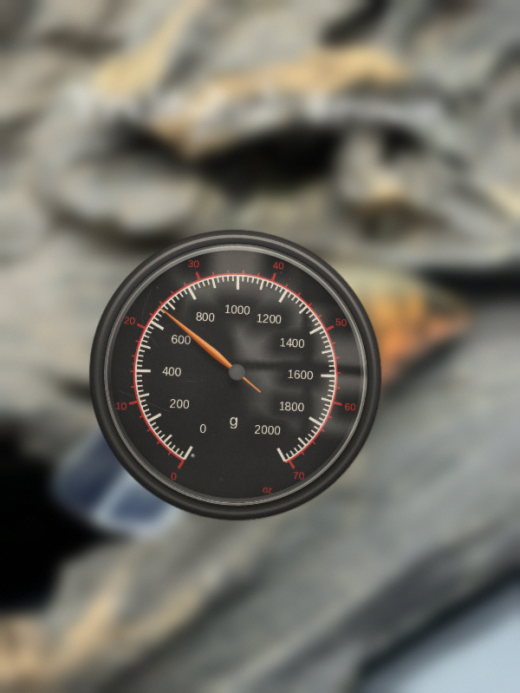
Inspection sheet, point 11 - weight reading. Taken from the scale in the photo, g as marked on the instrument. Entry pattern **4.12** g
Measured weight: **660** g
